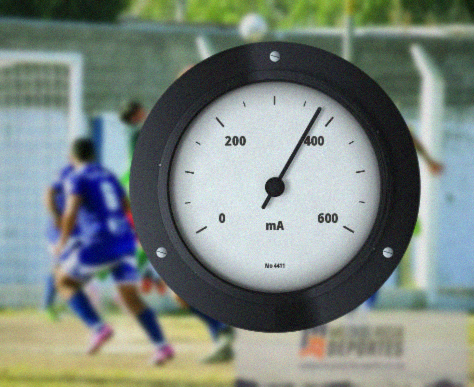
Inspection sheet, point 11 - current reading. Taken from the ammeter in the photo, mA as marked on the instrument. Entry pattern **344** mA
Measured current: **375** mA
